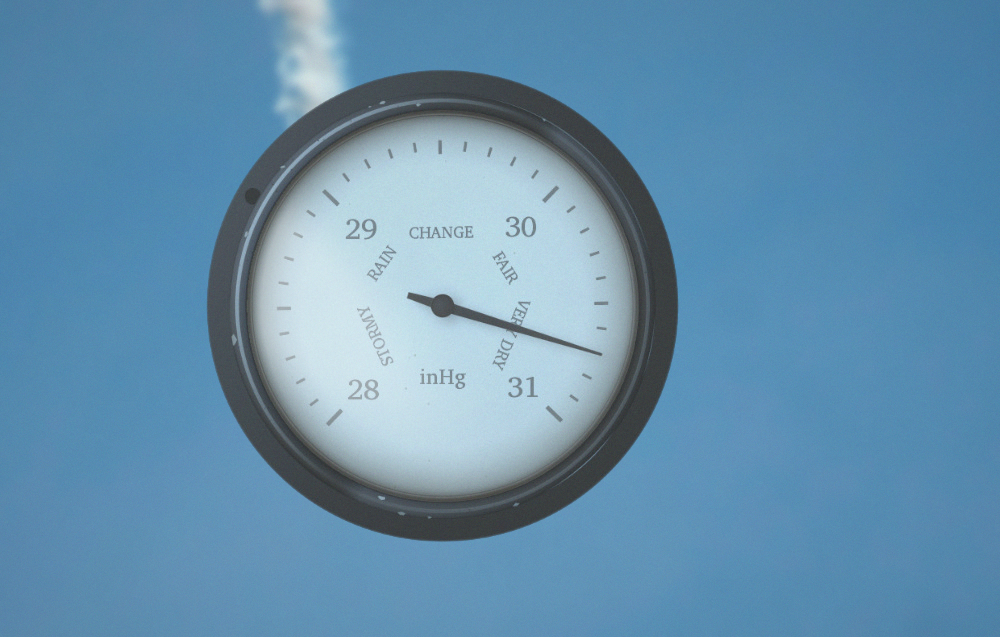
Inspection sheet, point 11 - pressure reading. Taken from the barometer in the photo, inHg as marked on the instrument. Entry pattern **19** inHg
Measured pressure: **30.7** inHg
